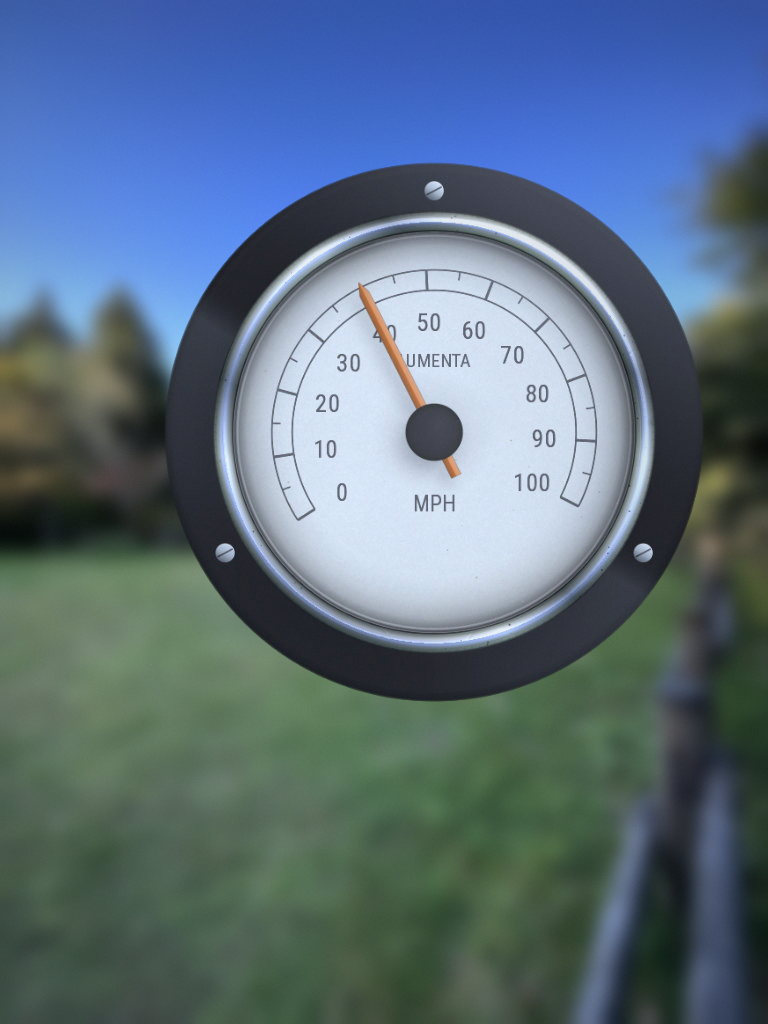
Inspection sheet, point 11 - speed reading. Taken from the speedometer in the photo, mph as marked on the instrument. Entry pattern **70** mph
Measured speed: **40** mph
